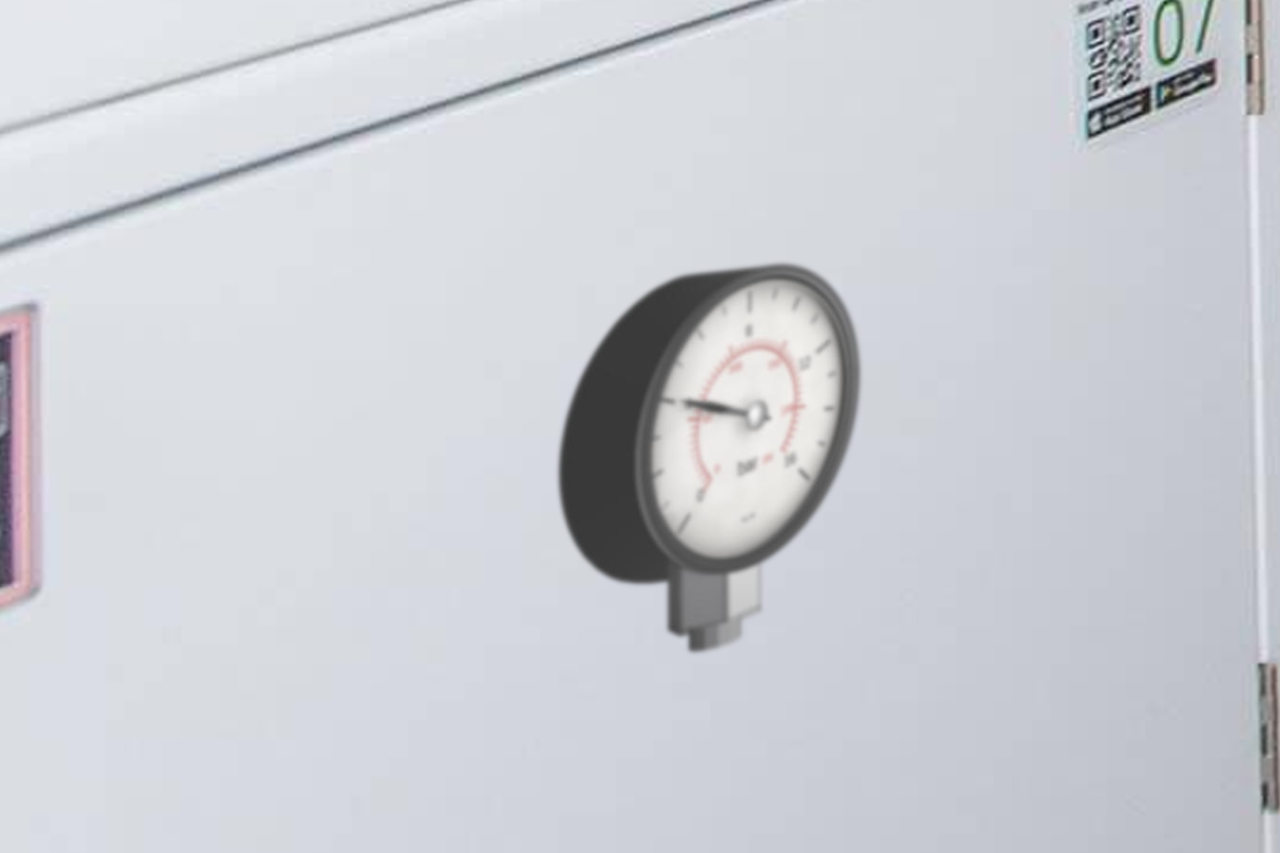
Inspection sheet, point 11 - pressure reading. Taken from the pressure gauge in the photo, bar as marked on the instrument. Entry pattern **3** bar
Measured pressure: **4** bar
